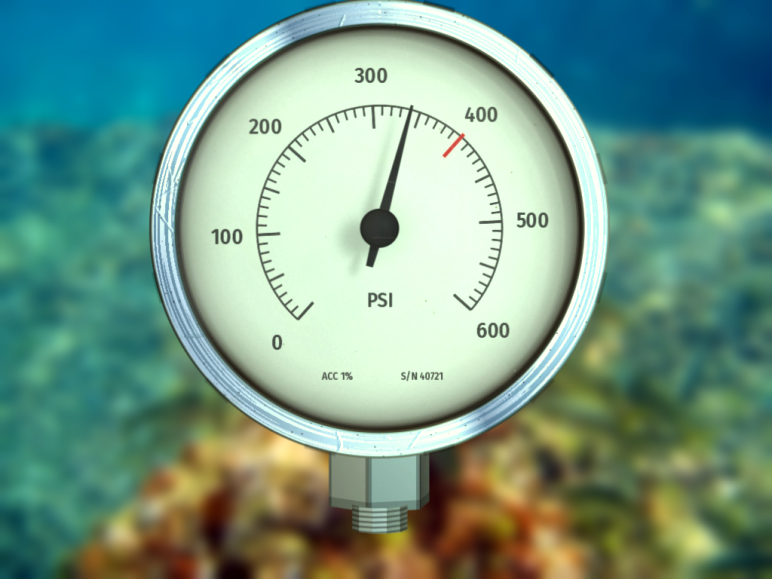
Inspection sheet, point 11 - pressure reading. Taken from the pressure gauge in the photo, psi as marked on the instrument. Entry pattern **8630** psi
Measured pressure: **340** psi
